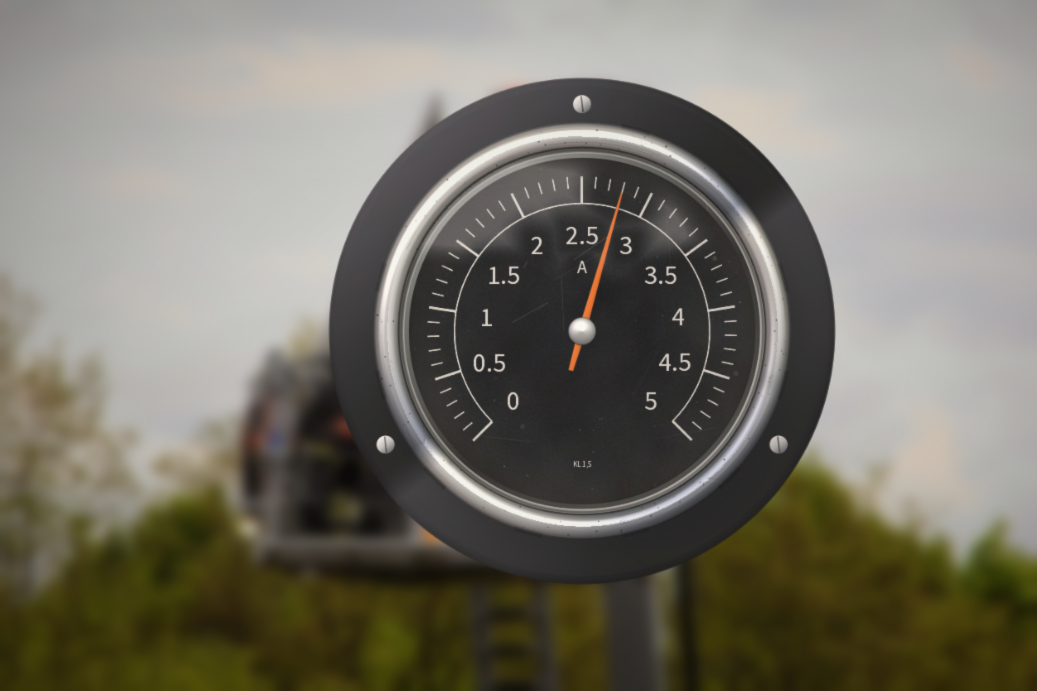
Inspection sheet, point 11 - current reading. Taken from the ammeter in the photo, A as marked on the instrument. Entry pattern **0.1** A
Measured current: **2.8** A
